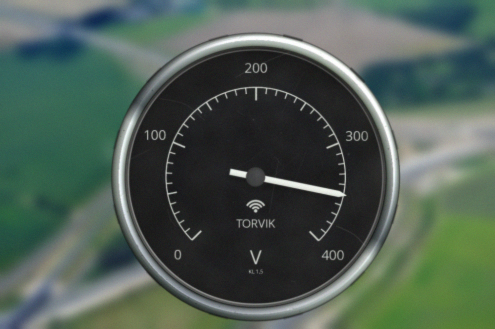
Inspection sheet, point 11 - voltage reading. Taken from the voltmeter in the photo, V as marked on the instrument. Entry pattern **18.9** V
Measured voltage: **350** V
